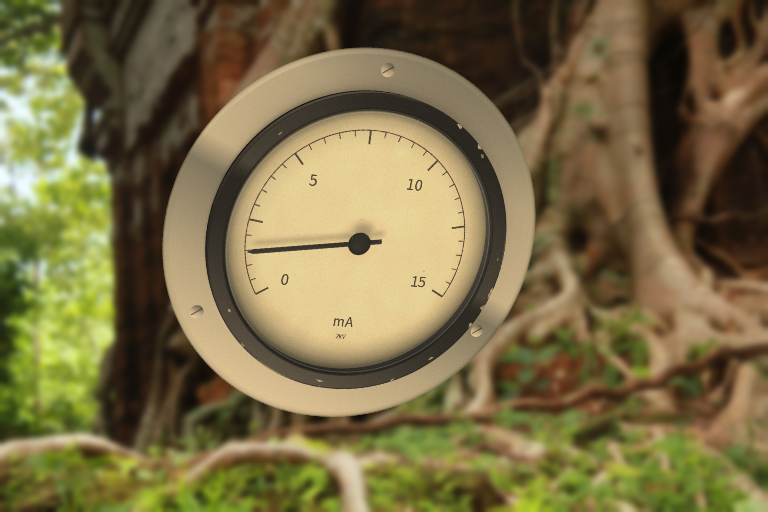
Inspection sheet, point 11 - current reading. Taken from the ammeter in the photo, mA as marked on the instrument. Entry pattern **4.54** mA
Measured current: **1.5** mA
